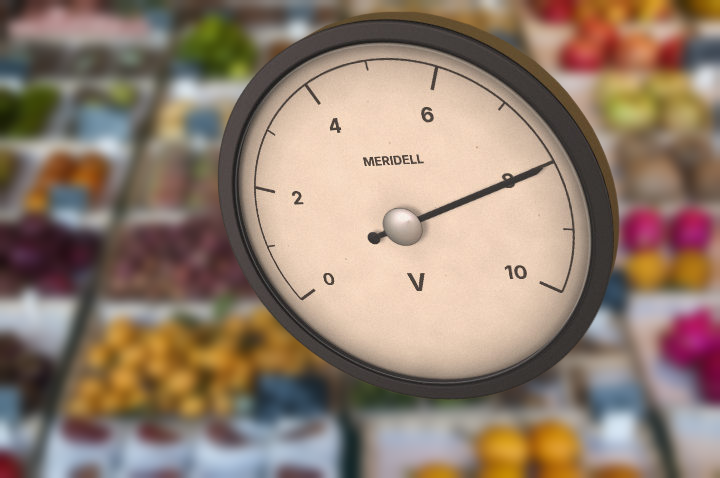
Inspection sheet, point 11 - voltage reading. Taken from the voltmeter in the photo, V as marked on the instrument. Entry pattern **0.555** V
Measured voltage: **8** V
